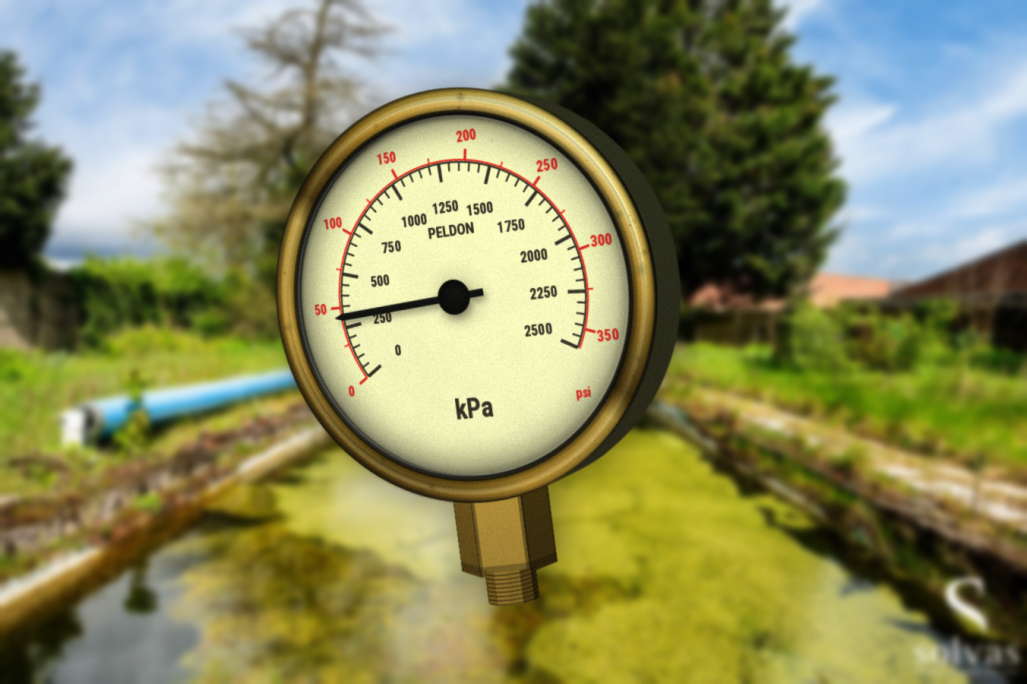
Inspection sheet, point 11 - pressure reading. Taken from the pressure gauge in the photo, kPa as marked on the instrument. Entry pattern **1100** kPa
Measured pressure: **300** kPa
